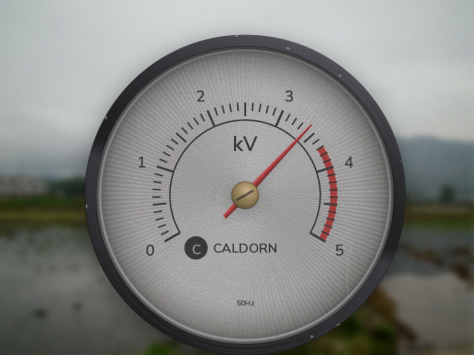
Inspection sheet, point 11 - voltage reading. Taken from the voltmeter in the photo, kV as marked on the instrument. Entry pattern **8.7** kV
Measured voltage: **3.4** kV
